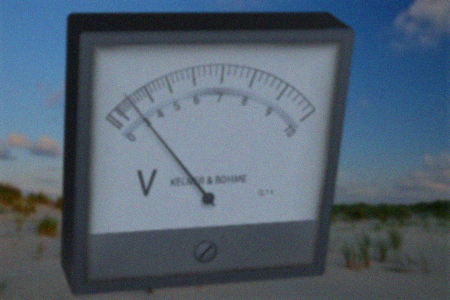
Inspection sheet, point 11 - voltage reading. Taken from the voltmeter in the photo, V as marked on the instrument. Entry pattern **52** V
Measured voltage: **3** V
